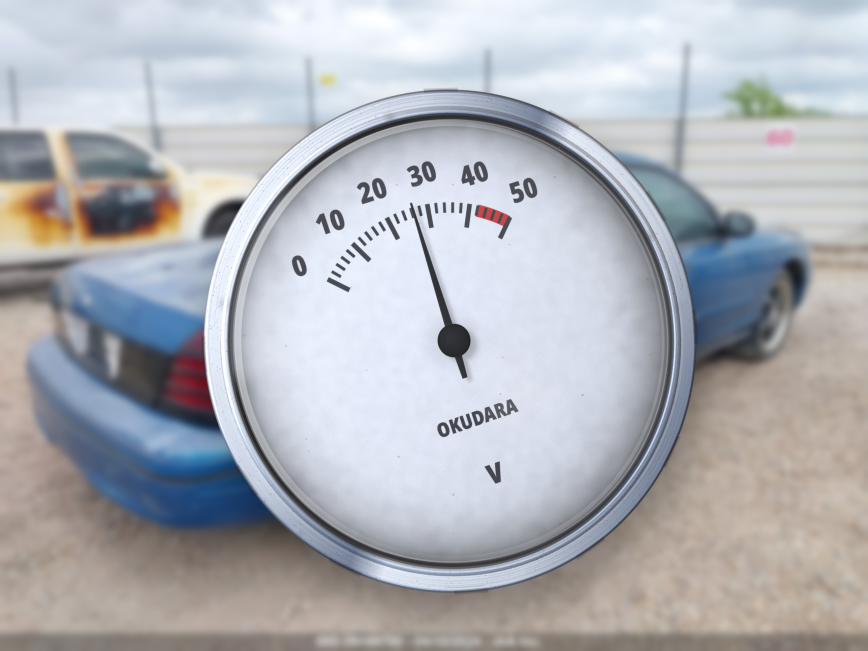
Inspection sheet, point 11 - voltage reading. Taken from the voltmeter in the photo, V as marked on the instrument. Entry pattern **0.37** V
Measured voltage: **26** V
